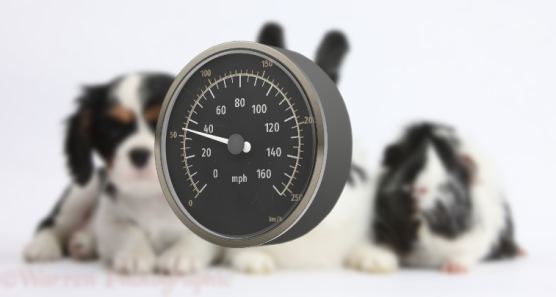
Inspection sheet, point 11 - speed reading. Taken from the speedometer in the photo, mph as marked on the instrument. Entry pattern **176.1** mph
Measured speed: **35** mph
